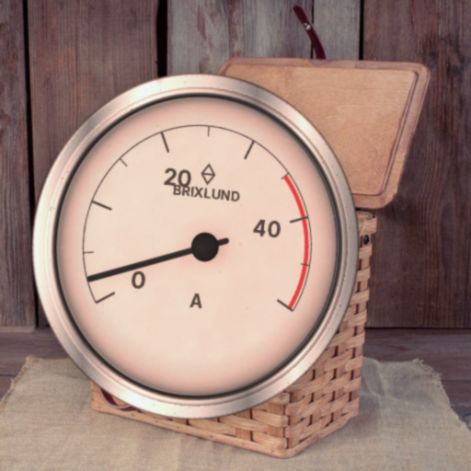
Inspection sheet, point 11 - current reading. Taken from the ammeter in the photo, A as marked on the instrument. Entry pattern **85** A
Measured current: **2.5** A
